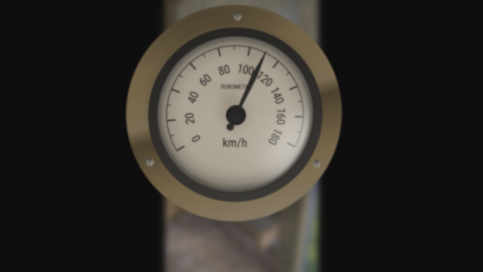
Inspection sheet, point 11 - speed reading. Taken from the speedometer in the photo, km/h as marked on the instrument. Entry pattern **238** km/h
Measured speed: **110** km/h
